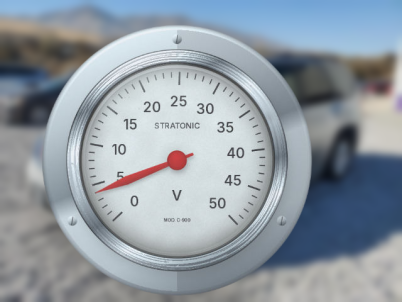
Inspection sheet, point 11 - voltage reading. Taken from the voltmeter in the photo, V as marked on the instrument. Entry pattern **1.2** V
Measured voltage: **4** V
